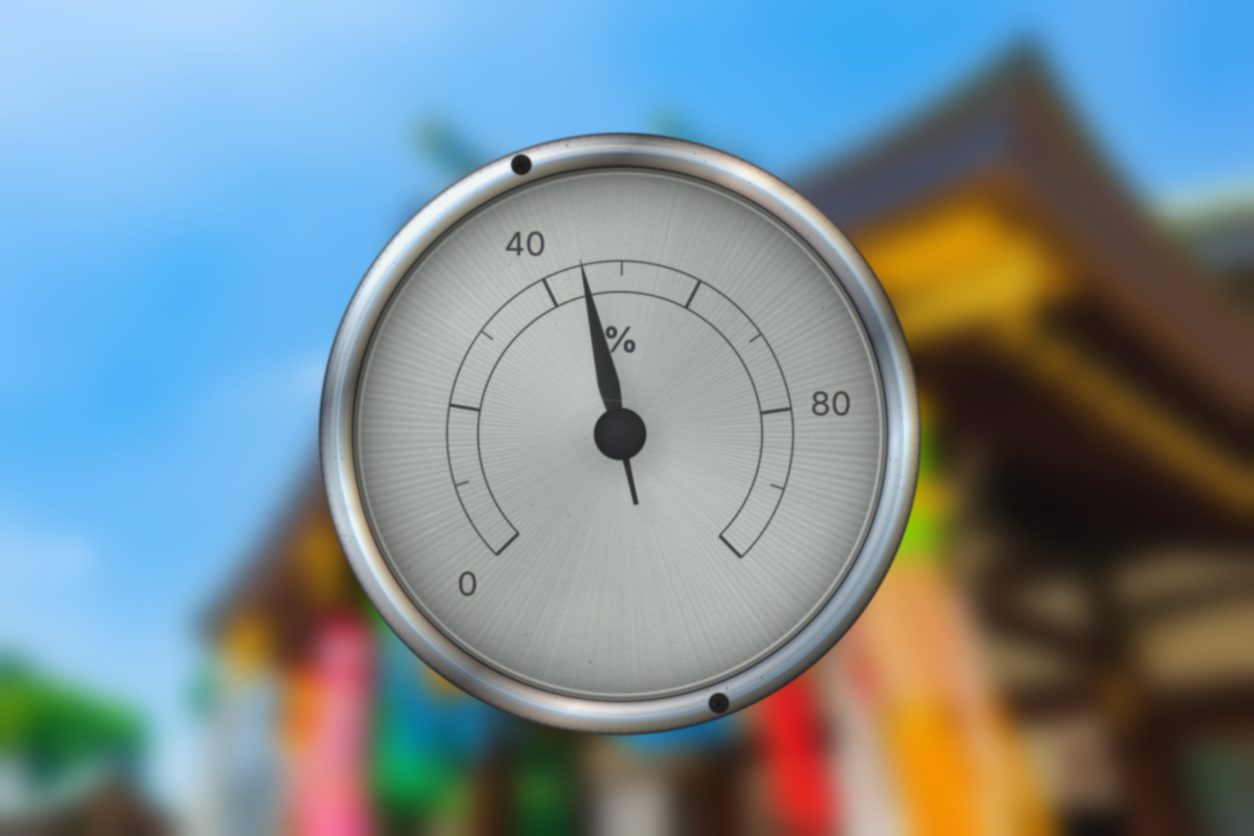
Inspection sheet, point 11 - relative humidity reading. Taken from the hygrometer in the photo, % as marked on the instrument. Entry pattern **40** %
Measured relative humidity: **45** %
